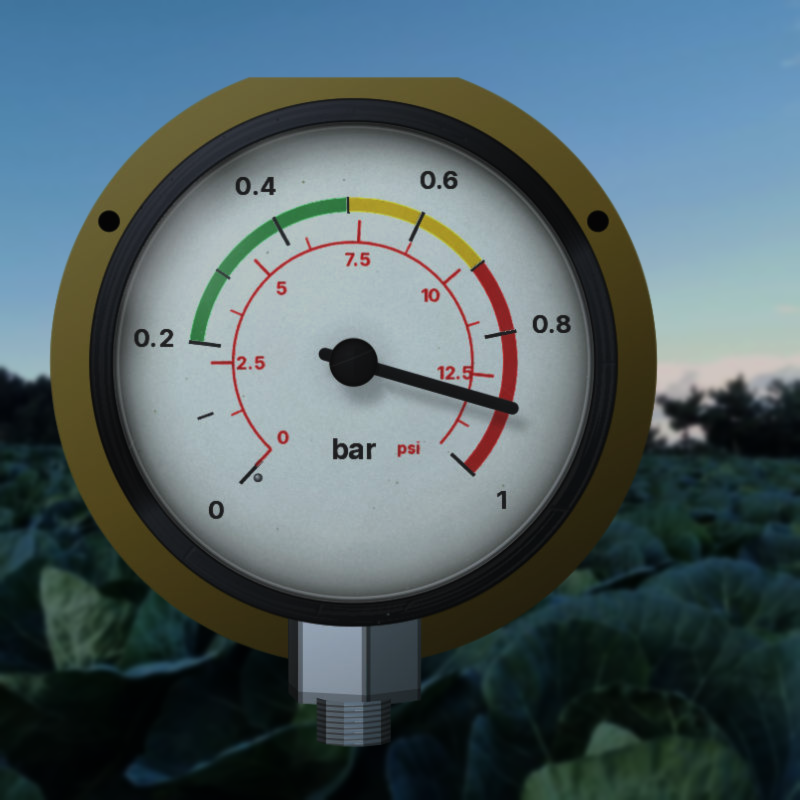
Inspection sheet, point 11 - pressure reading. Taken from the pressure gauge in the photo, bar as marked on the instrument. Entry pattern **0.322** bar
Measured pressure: **0.9** bar
